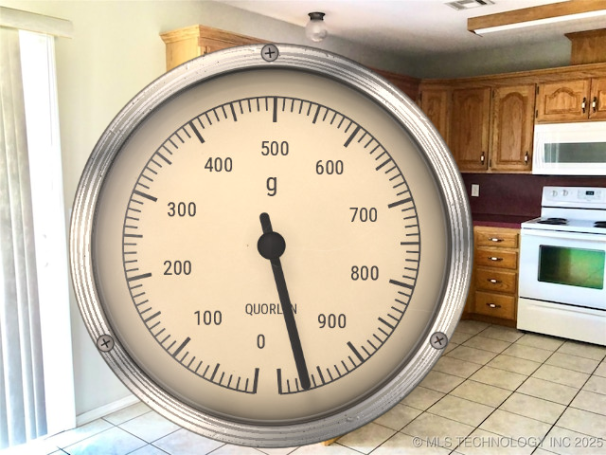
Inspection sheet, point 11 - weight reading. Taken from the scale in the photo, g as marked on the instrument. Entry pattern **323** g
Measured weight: **970** g
